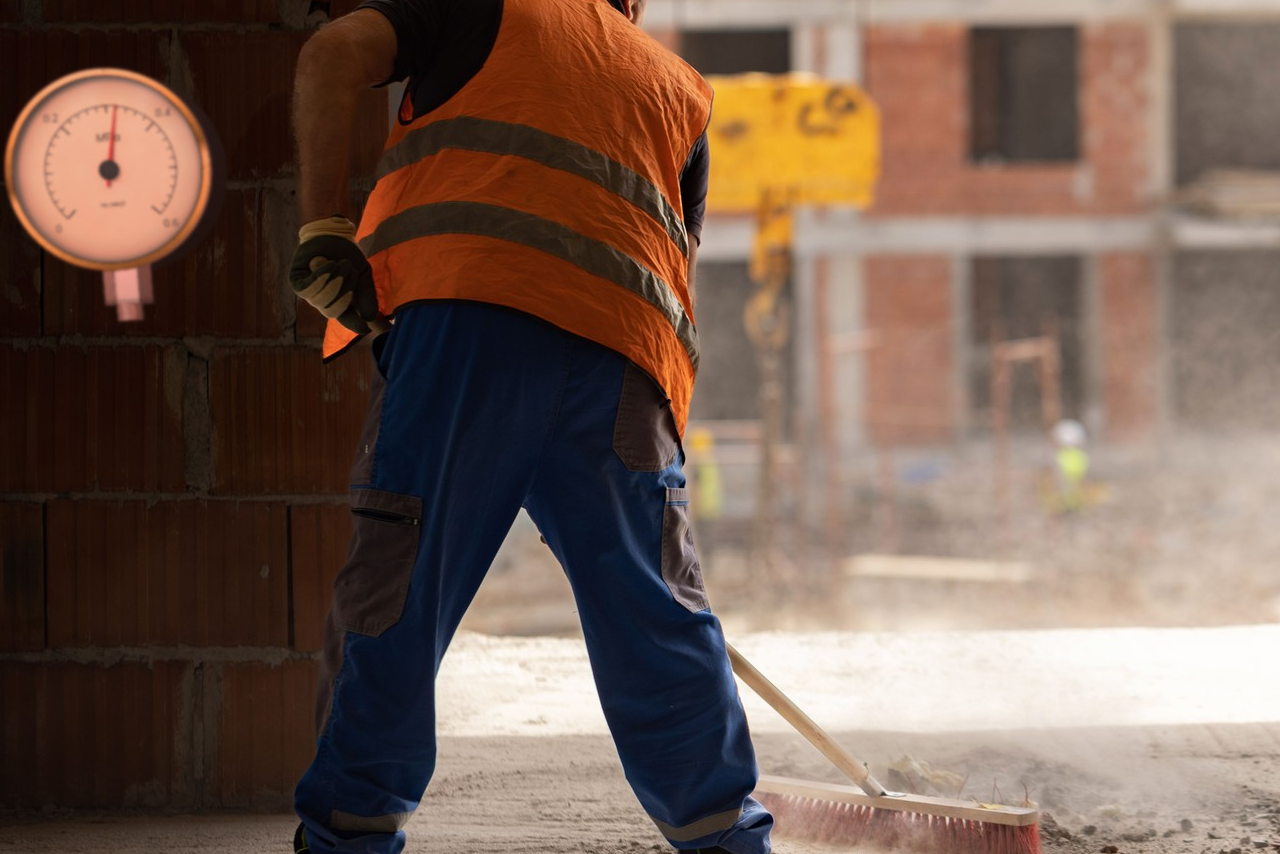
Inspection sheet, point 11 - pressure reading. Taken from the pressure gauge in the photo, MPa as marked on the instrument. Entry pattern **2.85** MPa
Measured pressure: **0.32** MPa
